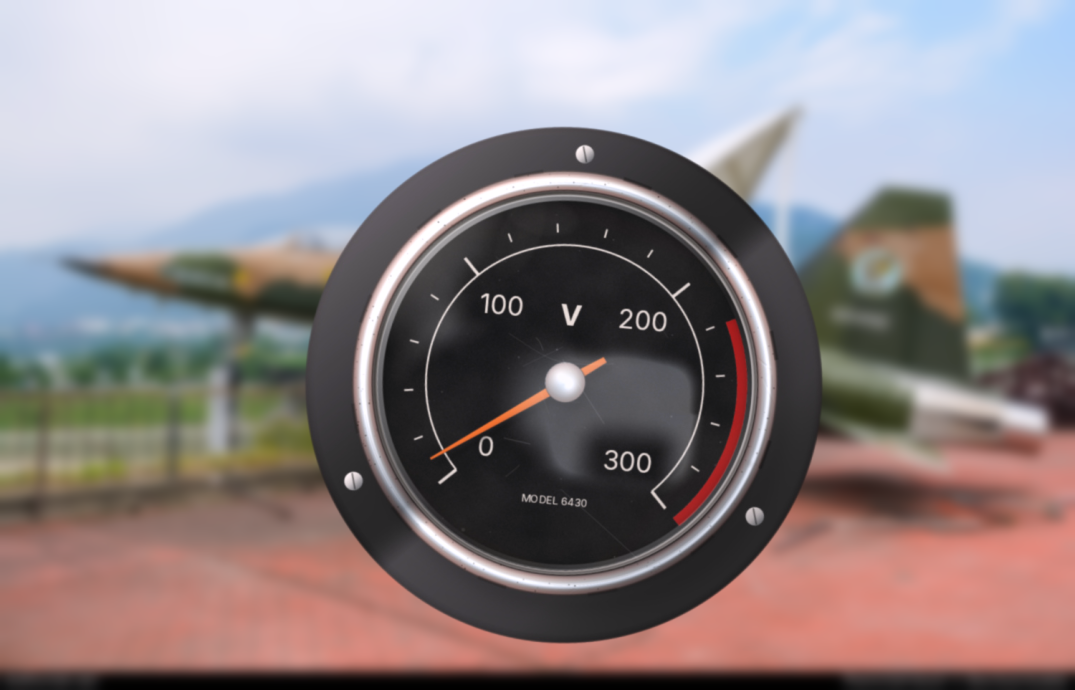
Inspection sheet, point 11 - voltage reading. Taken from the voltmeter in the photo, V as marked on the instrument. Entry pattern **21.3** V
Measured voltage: **10** V
